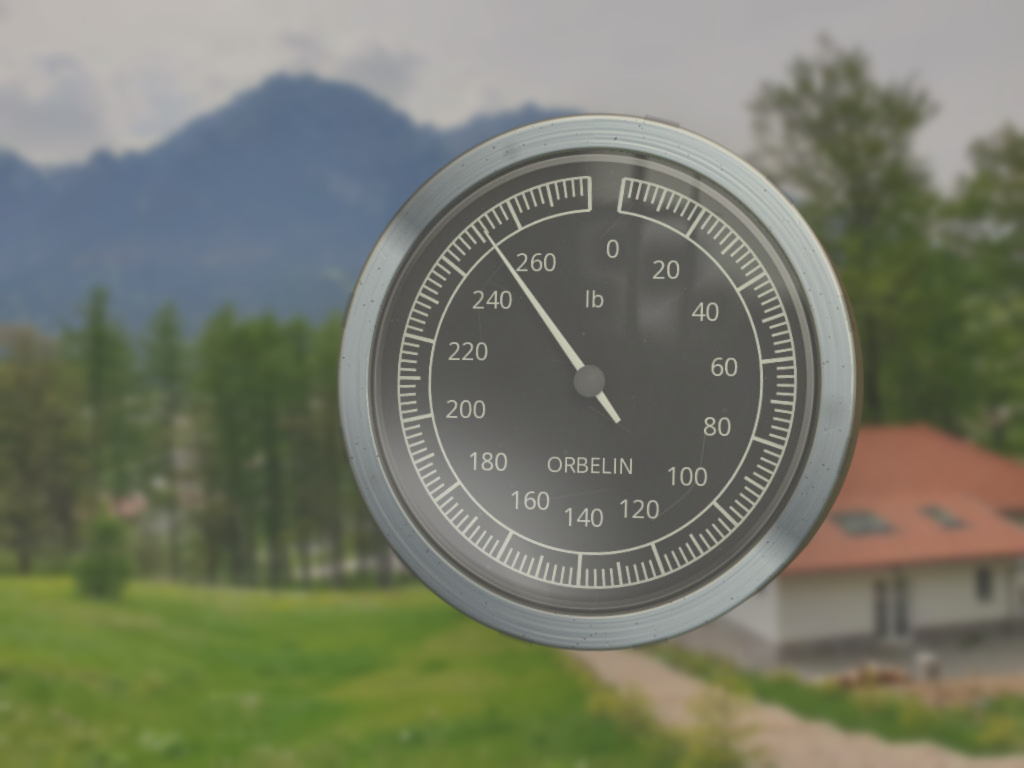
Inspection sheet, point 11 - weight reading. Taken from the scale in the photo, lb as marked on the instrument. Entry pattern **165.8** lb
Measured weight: **252** lb
